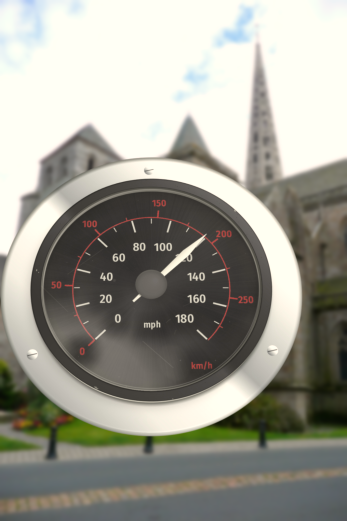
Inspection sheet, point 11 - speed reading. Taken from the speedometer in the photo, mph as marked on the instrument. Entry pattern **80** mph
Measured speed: **120** mph
